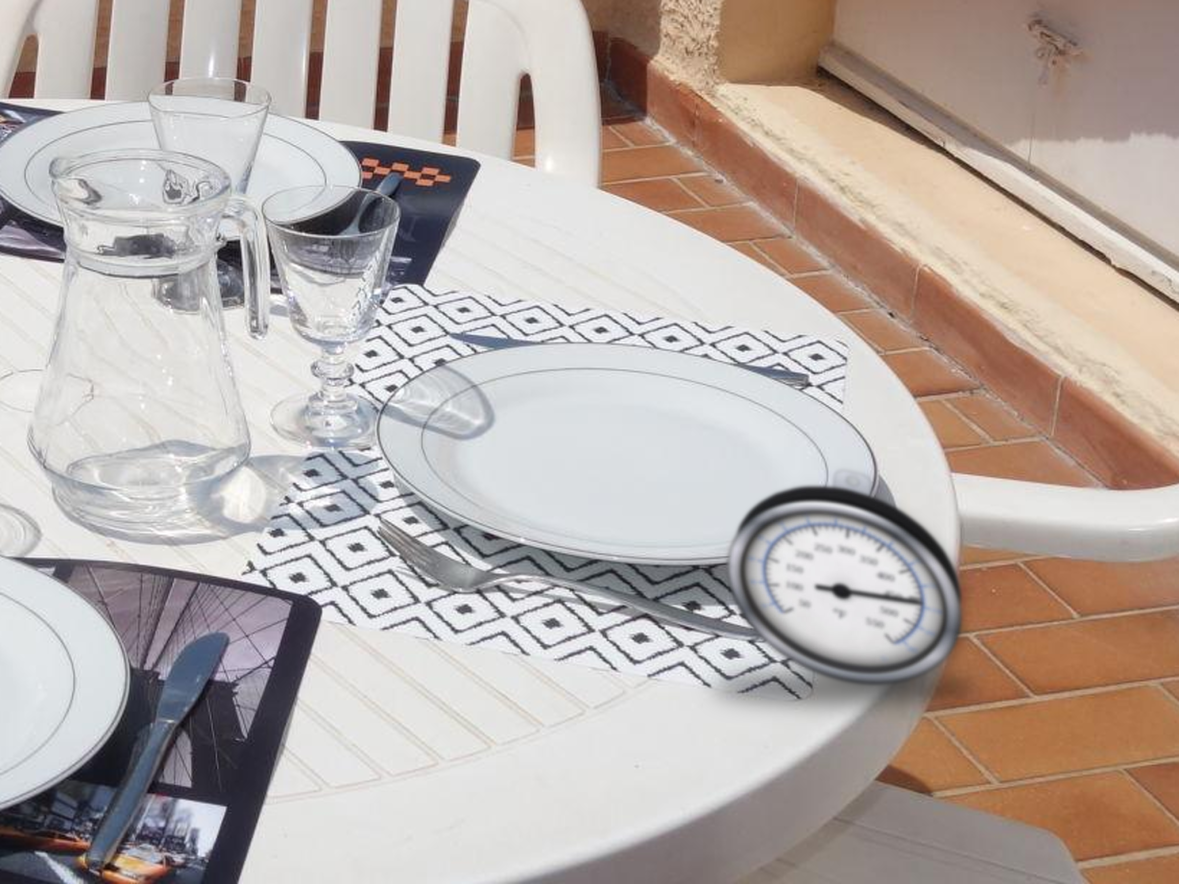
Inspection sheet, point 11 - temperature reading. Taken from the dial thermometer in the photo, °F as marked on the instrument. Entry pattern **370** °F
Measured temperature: **450** °F
